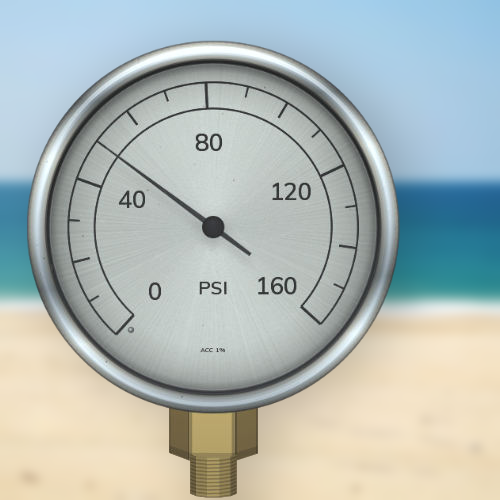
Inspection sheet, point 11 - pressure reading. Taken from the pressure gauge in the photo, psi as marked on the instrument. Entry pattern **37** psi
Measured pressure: **50** psi
